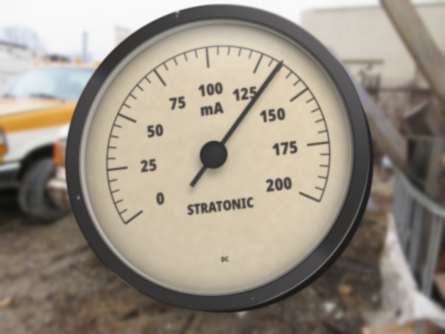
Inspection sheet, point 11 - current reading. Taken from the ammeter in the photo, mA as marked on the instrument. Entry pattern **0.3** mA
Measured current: **135** mA
